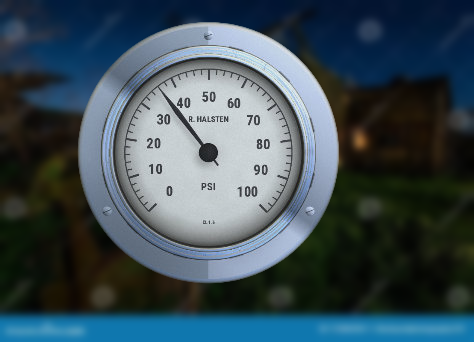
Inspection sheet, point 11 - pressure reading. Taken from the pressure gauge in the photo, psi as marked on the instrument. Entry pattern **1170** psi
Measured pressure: **36** psi
